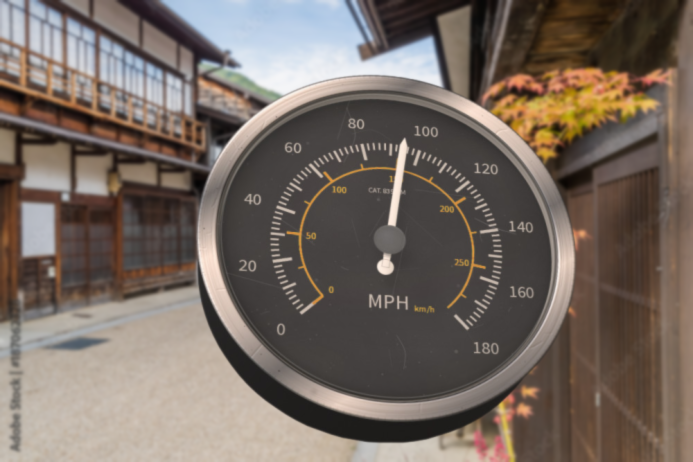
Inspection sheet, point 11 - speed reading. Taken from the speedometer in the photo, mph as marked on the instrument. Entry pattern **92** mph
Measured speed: **94** mph
